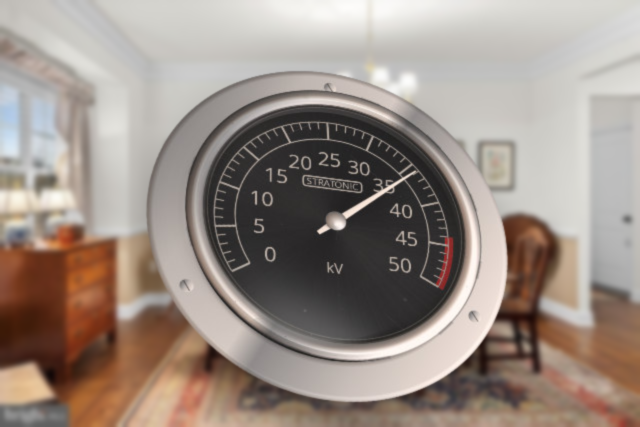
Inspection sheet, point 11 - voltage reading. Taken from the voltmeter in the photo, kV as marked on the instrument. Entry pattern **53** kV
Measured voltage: **36** kV
